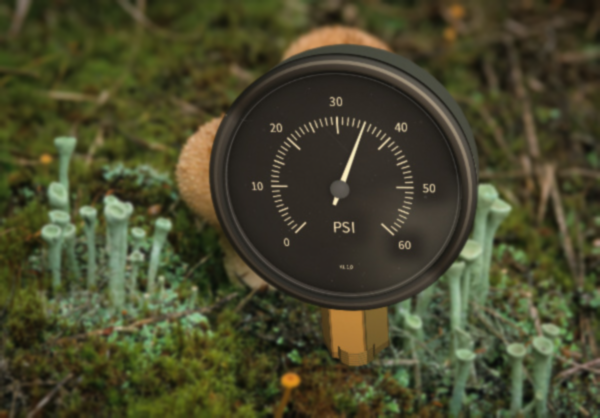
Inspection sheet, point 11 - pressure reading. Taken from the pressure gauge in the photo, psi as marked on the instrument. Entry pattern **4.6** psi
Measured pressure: **35** psi
